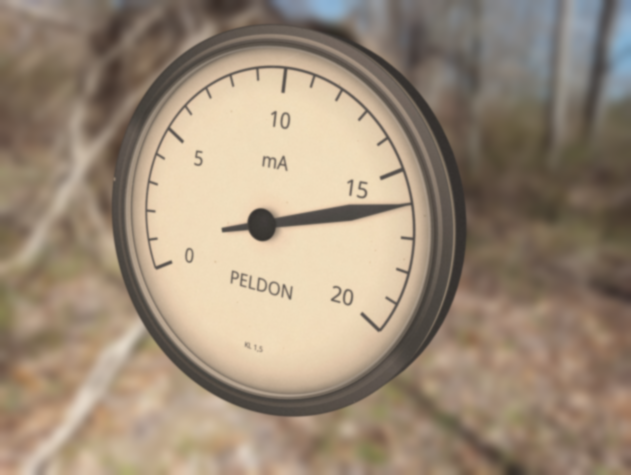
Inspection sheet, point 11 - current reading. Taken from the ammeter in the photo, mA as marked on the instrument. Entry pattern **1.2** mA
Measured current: **16** mA
